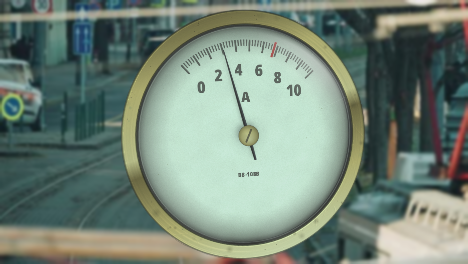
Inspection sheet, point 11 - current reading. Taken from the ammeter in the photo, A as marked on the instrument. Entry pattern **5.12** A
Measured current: **3** A
